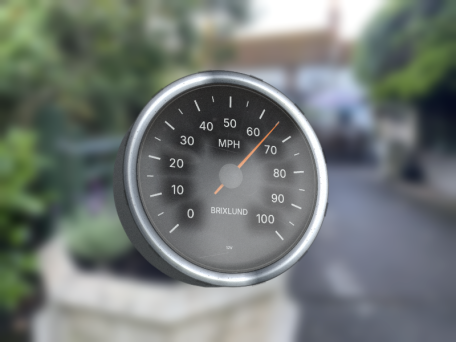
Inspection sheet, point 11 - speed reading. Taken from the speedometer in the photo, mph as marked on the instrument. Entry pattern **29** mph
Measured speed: **65** mph
